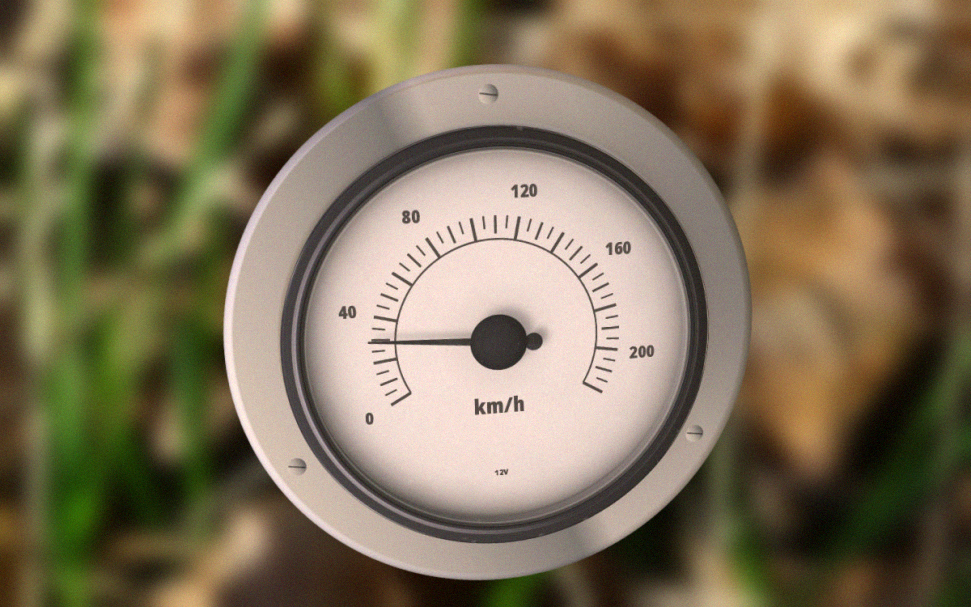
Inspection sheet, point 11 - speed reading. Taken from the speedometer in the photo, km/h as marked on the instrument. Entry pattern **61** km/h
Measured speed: **30** km/h
